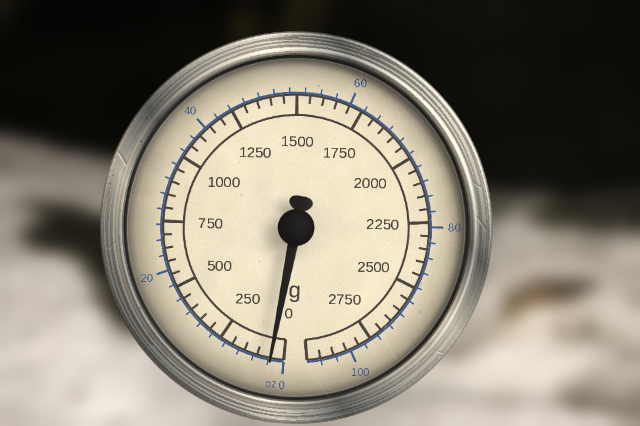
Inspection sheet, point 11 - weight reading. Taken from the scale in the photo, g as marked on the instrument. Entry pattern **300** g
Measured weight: **50** g
